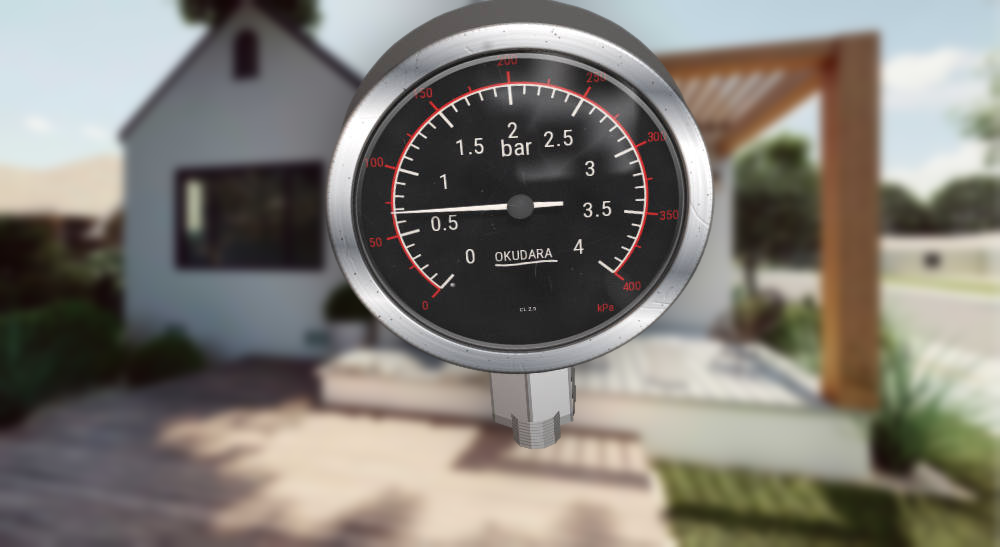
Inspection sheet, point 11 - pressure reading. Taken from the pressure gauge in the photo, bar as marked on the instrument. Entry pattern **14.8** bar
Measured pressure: **0.7** bar
